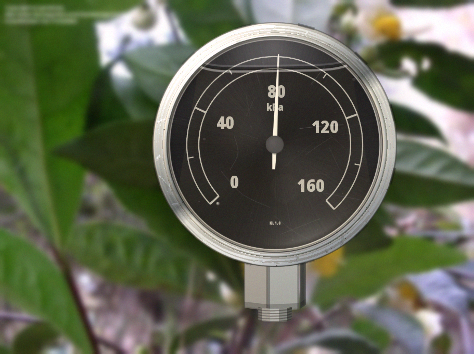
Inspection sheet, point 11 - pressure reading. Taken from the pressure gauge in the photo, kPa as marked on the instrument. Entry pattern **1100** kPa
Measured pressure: **80** kPa
